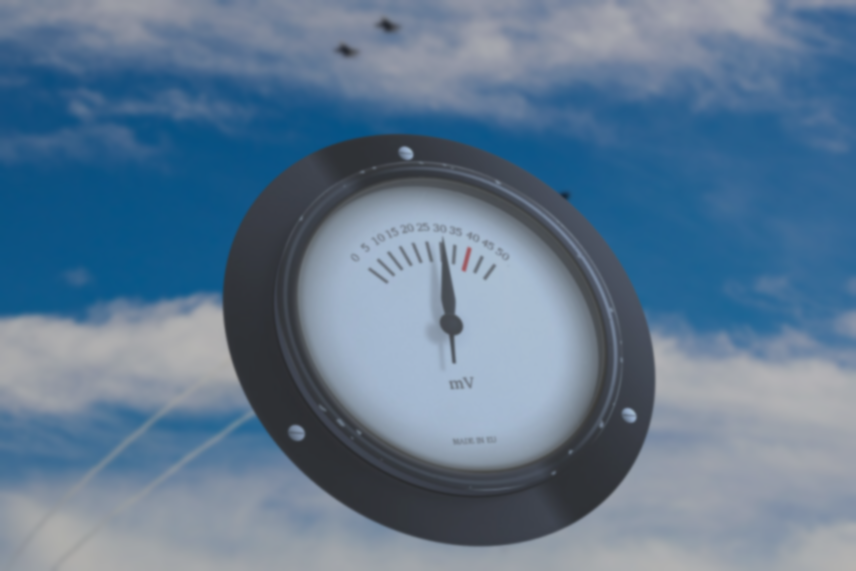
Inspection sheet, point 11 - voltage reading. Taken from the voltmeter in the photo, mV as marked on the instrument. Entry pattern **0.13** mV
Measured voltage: **30** mV
